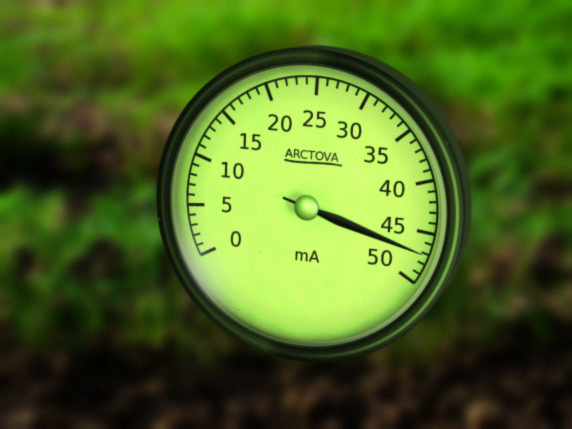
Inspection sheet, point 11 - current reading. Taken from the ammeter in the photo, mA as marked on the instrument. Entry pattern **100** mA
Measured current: **47** mA
